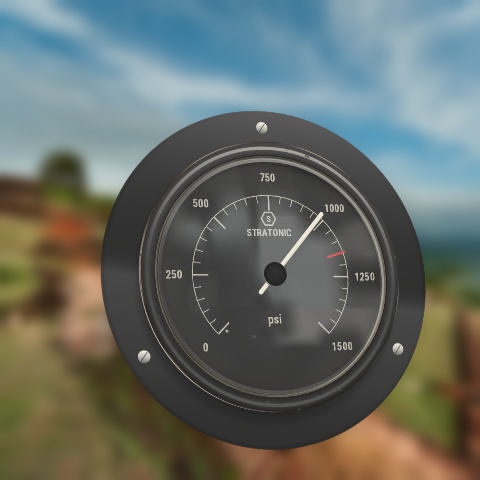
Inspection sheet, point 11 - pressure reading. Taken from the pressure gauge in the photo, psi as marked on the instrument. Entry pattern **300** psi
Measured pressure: **975** psi
